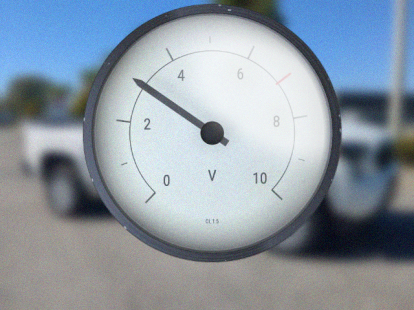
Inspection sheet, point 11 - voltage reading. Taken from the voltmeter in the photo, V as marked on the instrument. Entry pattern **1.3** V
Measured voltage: **3** V
